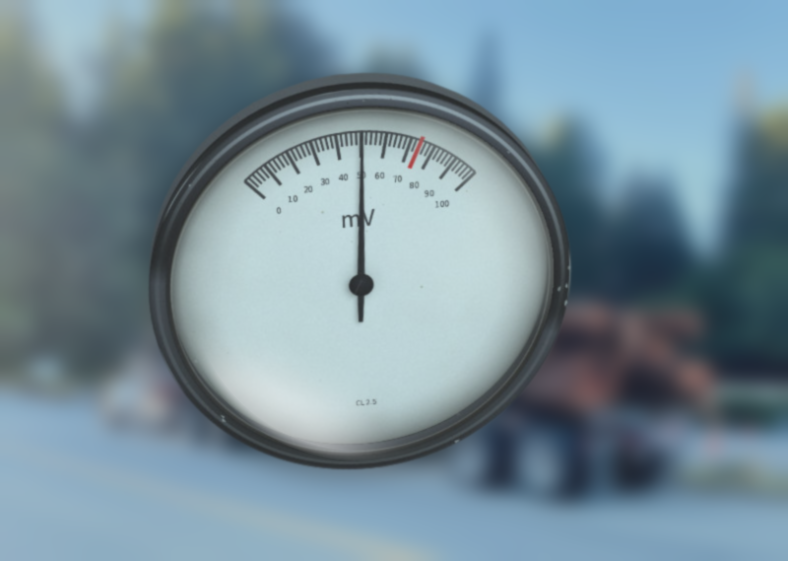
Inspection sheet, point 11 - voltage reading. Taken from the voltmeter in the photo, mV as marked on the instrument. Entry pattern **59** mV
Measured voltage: **50** mV
